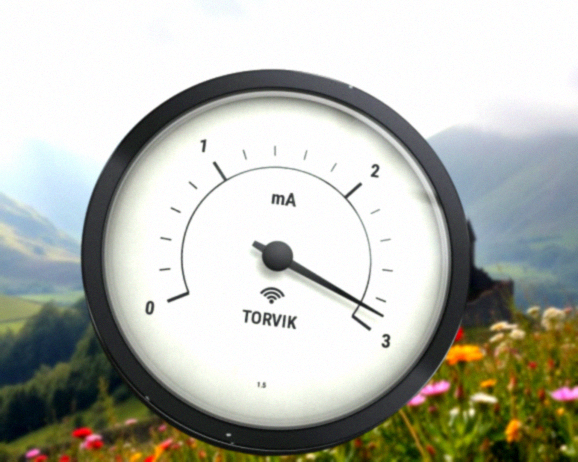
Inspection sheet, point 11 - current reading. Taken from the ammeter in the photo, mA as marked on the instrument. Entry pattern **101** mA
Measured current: **2.9** mA
